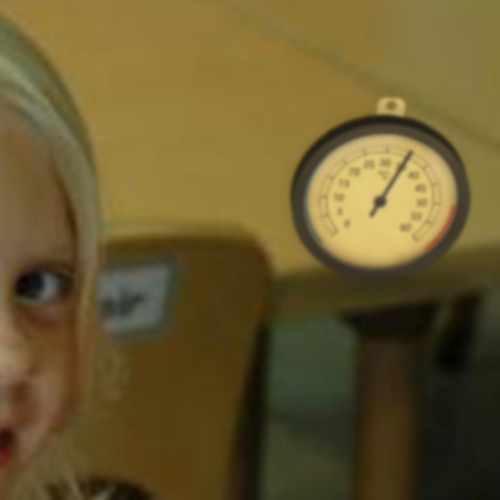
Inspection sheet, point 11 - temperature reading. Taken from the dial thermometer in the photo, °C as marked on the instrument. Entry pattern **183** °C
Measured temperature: **35** °C
